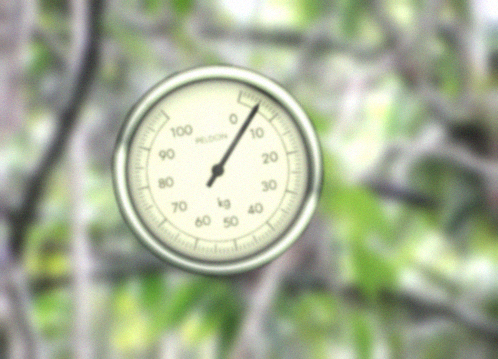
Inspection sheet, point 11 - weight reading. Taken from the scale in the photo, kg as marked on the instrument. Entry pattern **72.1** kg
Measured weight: **5** kg
